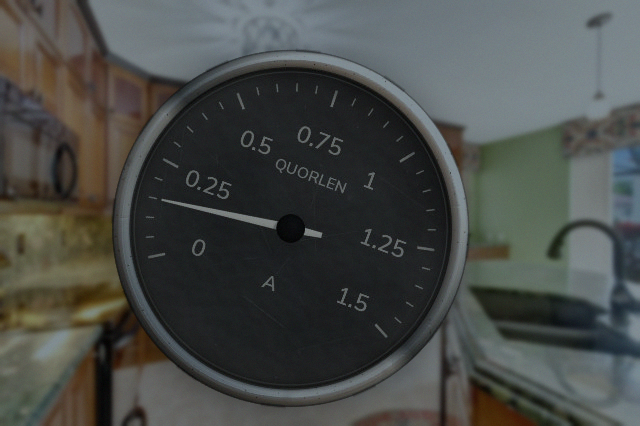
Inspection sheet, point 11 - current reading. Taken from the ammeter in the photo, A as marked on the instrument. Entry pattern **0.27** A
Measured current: **0.15** A
